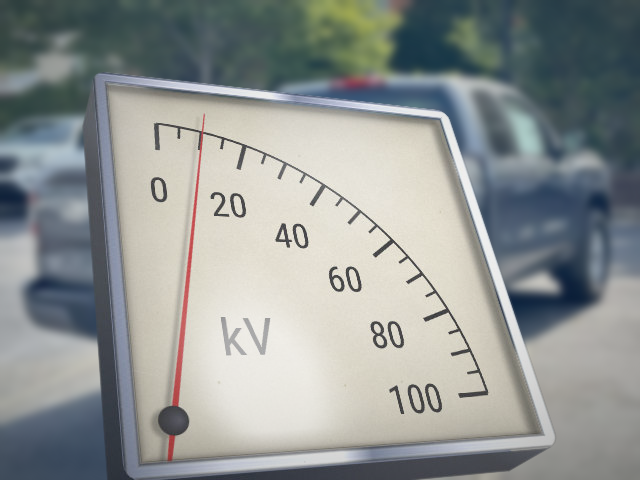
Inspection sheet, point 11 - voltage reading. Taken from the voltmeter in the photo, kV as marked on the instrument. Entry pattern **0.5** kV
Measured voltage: **10** kV
